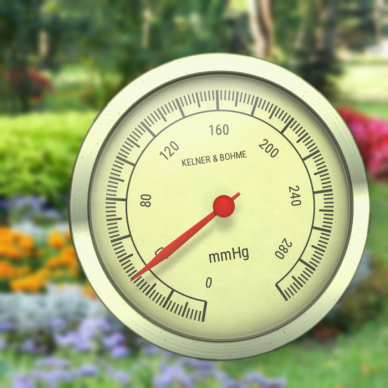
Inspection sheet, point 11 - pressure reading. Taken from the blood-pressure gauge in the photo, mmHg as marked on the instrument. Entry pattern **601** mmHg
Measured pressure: **40** mmHg
